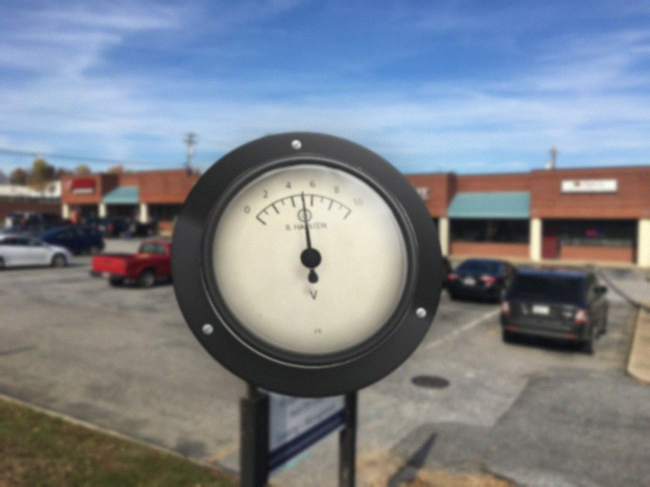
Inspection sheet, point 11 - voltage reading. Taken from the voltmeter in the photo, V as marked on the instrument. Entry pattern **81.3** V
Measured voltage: **5** V
